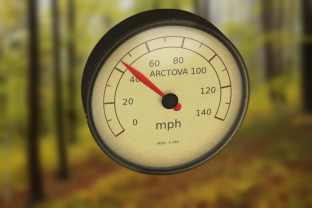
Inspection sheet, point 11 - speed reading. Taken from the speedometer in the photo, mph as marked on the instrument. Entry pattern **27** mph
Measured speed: **45** mph
